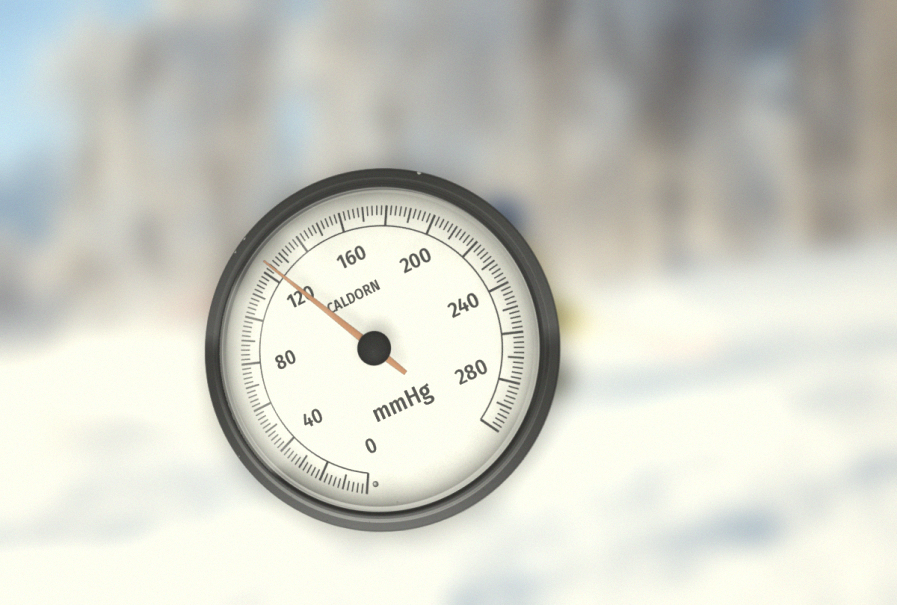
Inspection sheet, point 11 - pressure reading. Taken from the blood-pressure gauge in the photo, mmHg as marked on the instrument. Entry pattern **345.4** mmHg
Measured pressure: **124** mmHg
